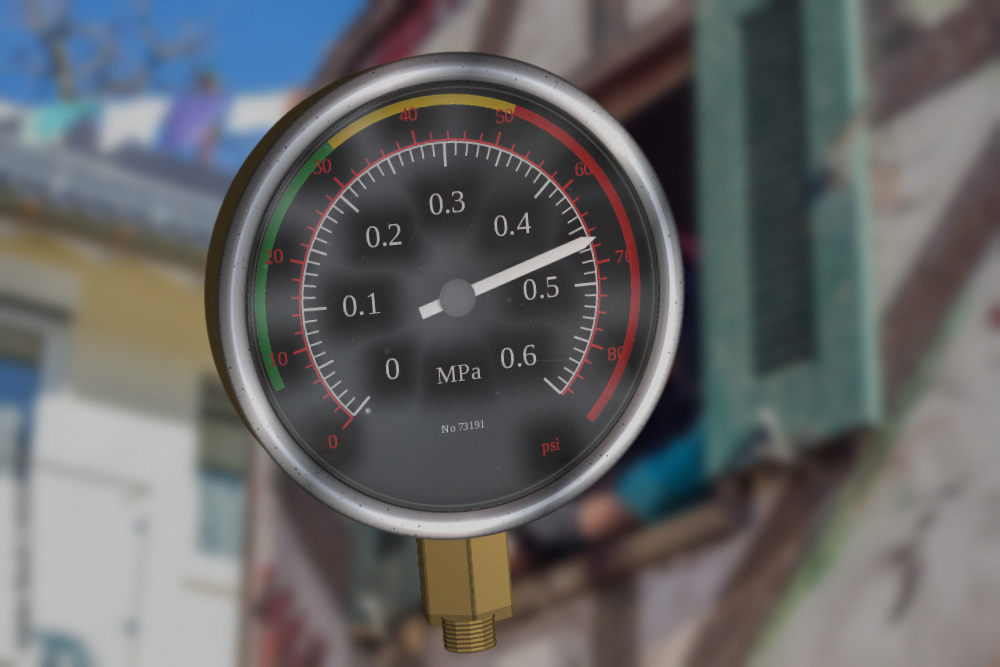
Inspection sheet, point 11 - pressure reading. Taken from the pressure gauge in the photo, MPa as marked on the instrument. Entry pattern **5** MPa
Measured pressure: **0.46** MPa
